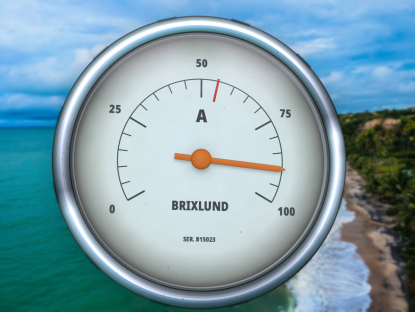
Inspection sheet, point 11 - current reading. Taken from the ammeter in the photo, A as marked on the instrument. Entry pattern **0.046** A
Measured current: **90** A
